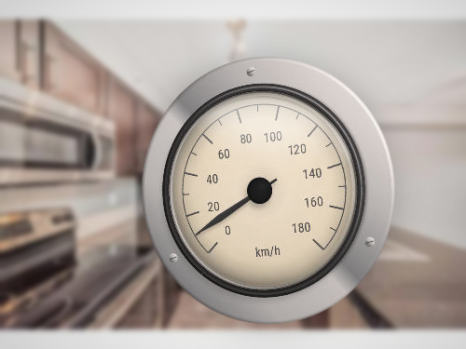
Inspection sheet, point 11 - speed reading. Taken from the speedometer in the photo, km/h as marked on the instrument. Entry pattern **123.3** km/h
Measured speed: **10** km/h
